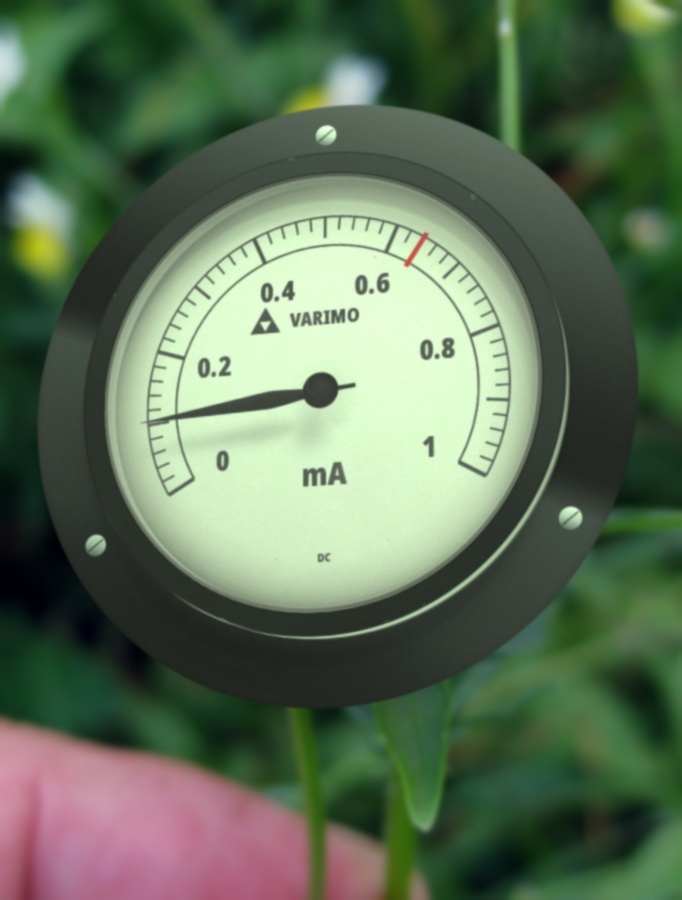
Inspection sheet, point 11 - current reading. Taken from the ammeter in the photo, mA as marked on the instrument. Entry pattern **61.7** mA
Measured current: **0.1** mA
